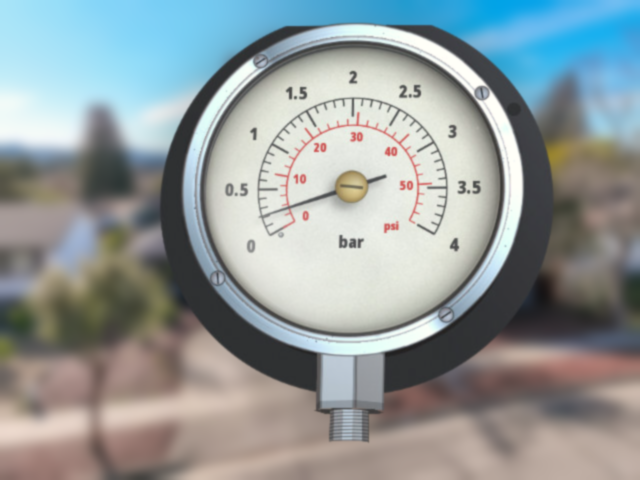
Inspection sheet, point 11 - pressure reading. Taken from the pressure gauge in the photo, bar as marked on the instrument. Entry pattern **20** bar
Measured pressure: **0.2** bar
